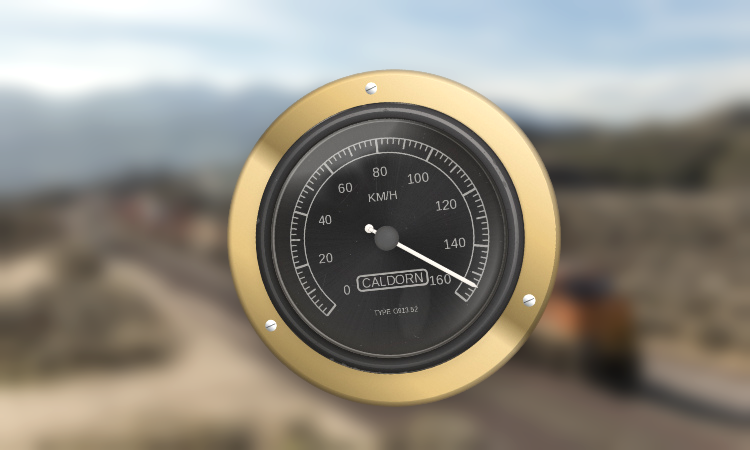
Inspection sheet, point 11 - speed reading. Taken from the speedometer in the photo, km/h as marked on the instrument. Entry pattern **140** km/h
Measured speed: **154** km/h
